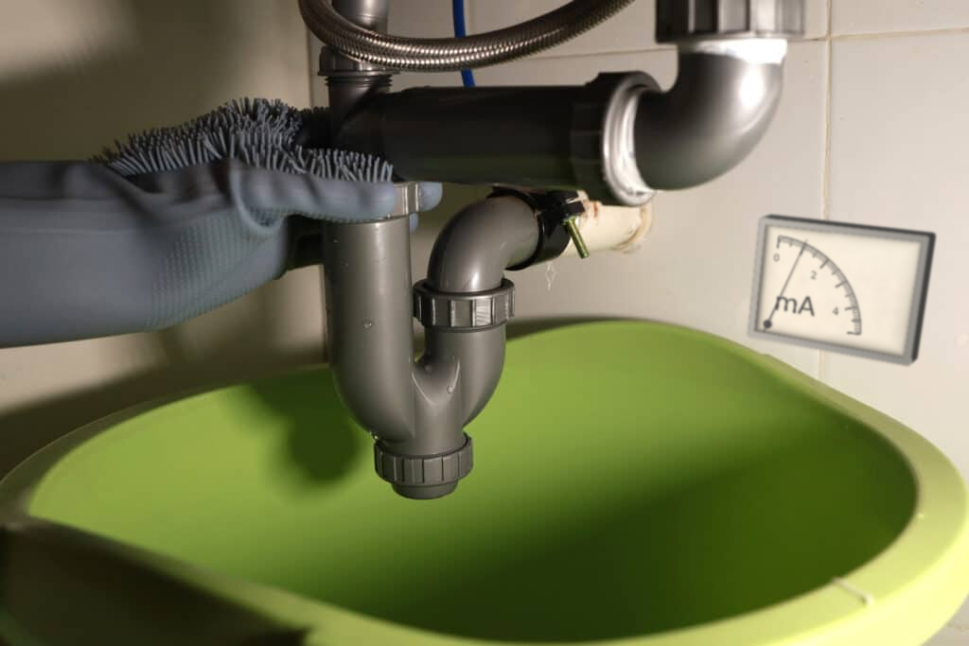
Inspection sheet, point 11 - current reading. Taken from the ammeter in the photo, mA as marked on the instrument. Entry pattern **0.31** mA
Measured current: **1** mA
